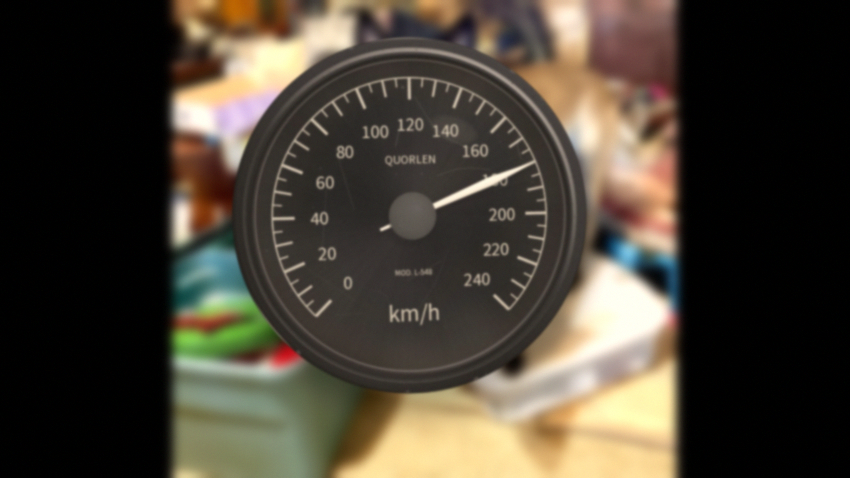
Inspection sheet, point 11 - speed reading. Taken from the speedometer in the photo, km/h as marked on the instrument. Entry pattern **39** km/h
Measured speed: **180** km/h
